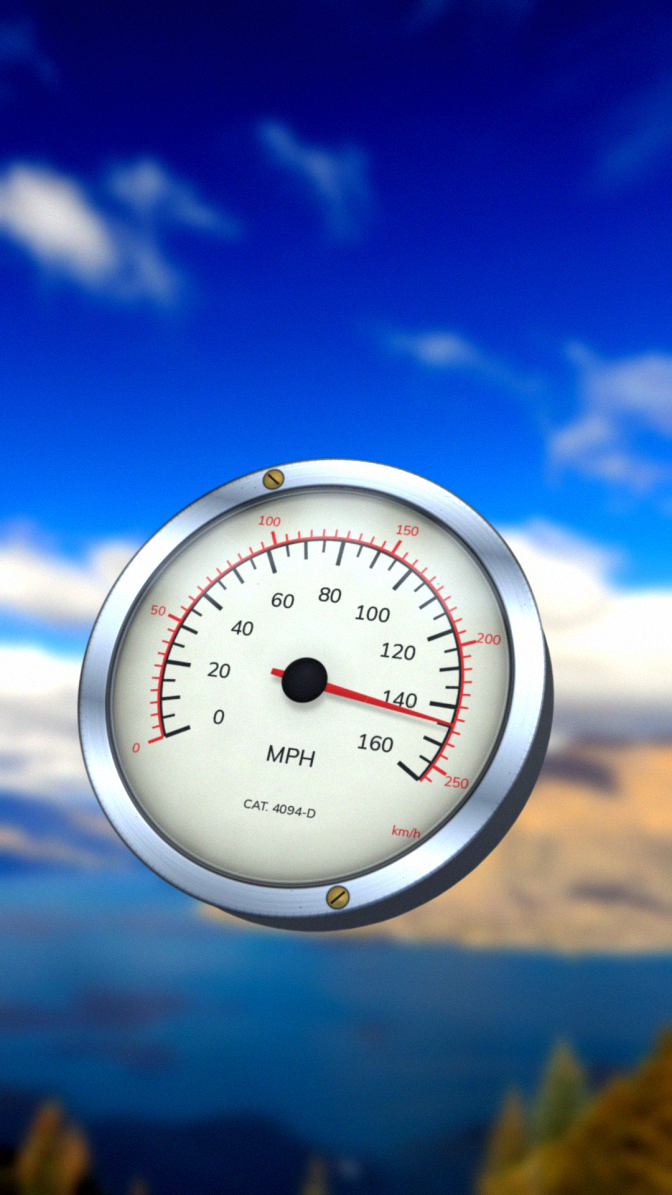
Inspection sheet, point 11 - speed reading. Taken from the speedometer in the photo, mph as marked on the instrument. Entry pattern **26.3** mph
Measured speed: **145** mph
